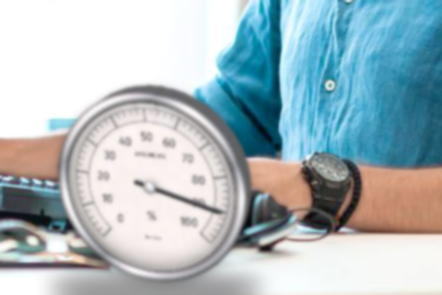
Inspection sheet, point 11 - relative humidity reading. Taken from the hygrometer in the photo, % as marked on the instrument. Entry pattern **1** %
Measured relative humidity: **90** %
